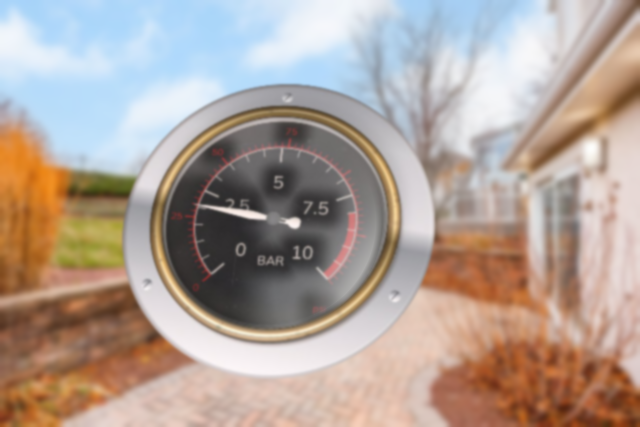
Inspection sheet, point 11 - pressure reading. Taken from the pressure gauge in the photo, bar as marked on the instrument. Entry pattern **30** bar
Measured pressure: **2** bar
